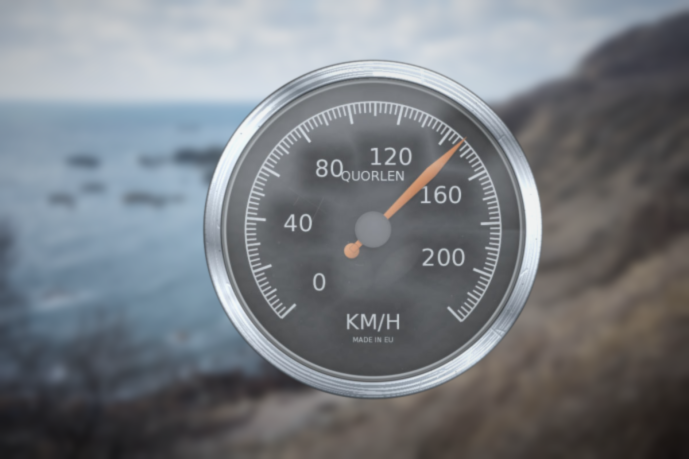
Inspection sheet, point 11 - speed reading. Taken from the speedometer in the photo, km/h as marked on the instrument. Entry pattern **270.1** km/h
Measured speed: **146** km/h
